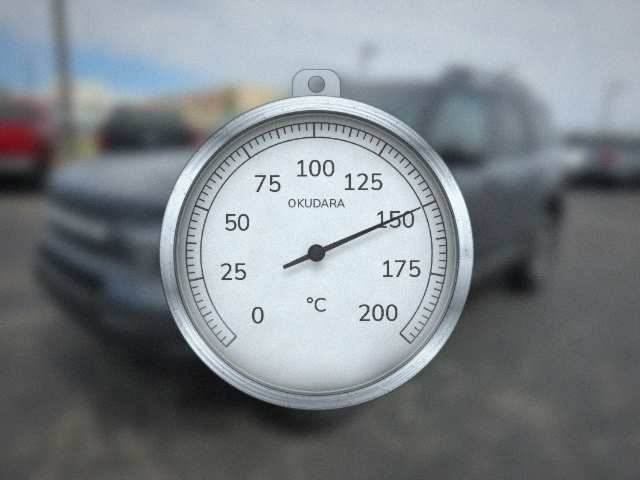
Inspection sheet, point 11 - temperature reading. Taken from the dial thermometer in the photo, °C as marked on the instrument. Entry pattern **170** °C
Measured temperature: **150** °C
